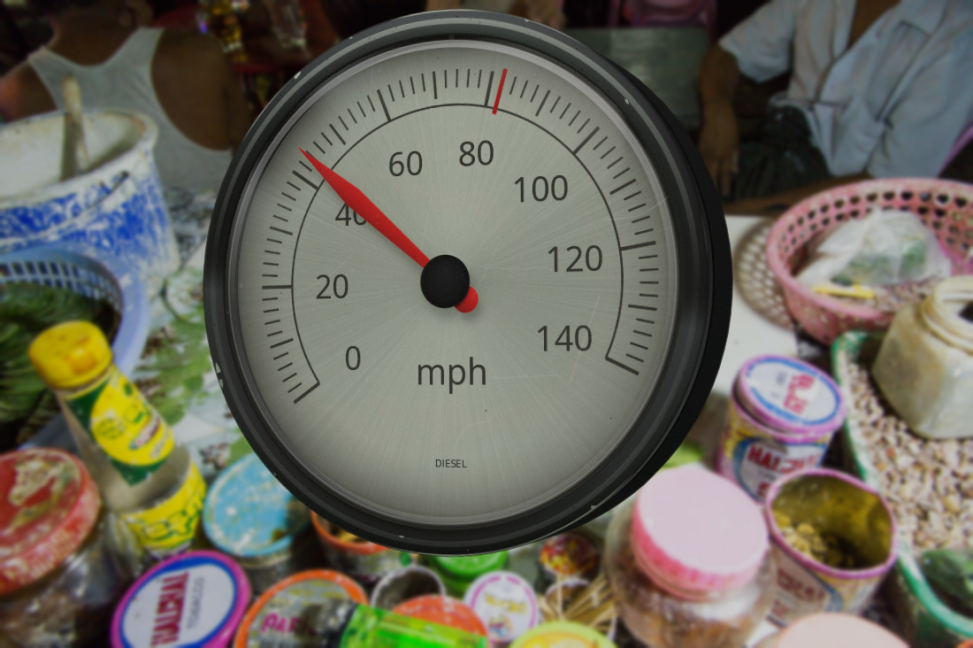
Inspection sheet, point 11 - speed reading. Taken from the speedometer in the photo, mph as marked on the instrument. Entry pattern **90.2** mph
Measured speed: **44** mph
